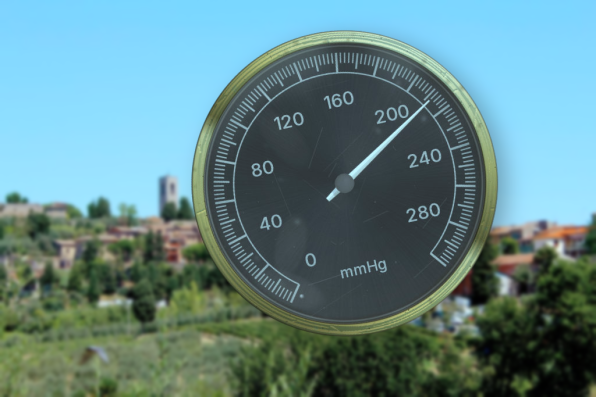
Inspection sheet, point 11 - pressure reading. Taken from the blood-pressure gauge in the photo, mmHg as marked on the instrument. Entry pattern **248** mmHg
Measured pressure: **212** mmHg
